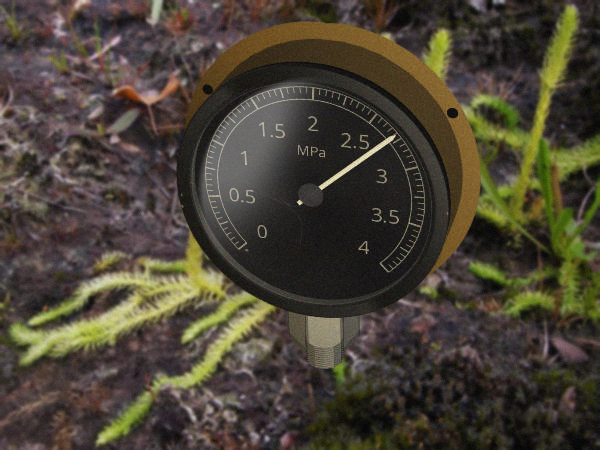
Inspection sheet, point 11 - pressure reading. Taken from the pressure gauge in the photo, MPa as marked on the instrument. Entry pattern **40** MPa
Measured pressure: **2.7** MPa
